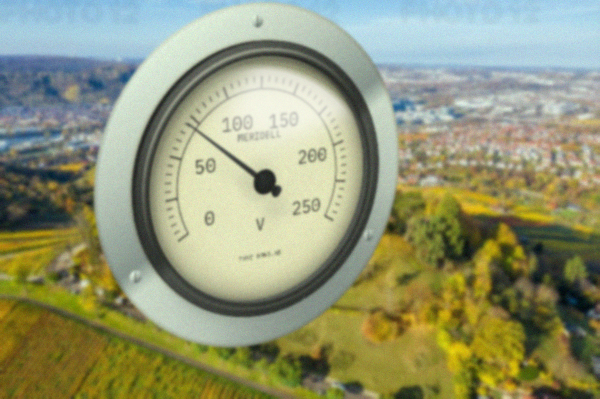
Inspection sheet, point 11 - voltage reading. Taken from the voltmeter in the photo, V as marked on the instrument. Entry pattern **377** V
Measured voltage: **70** V
